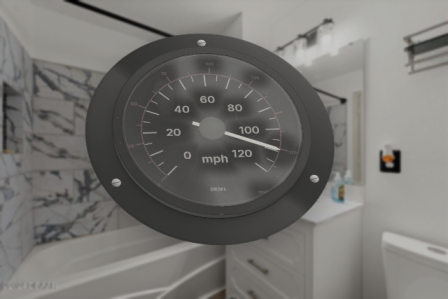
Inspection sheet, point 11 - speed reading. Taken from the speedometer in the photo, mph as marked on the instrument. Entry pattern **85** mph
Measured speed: **110** mph
